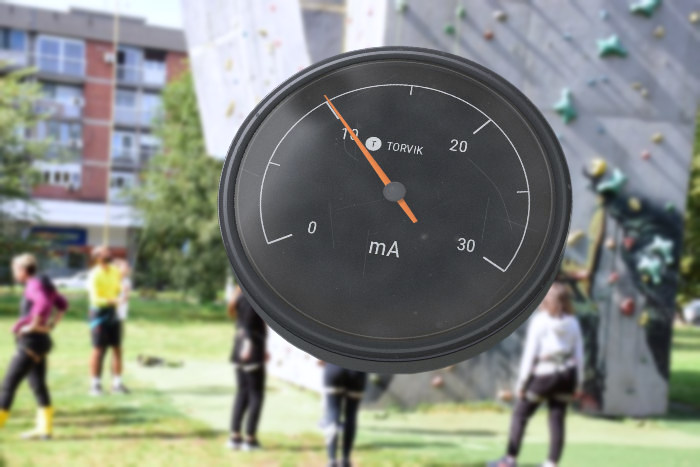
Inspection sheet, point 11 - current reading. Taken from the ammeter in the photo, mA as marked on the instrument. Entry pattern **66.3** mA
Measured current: **10** mA
